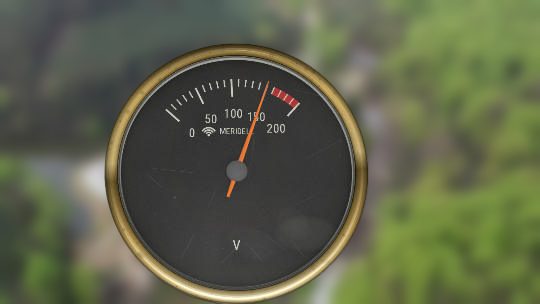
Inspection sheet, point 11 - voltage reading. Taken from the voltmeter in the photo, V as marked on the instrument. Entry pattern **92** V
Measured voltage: **150** V
